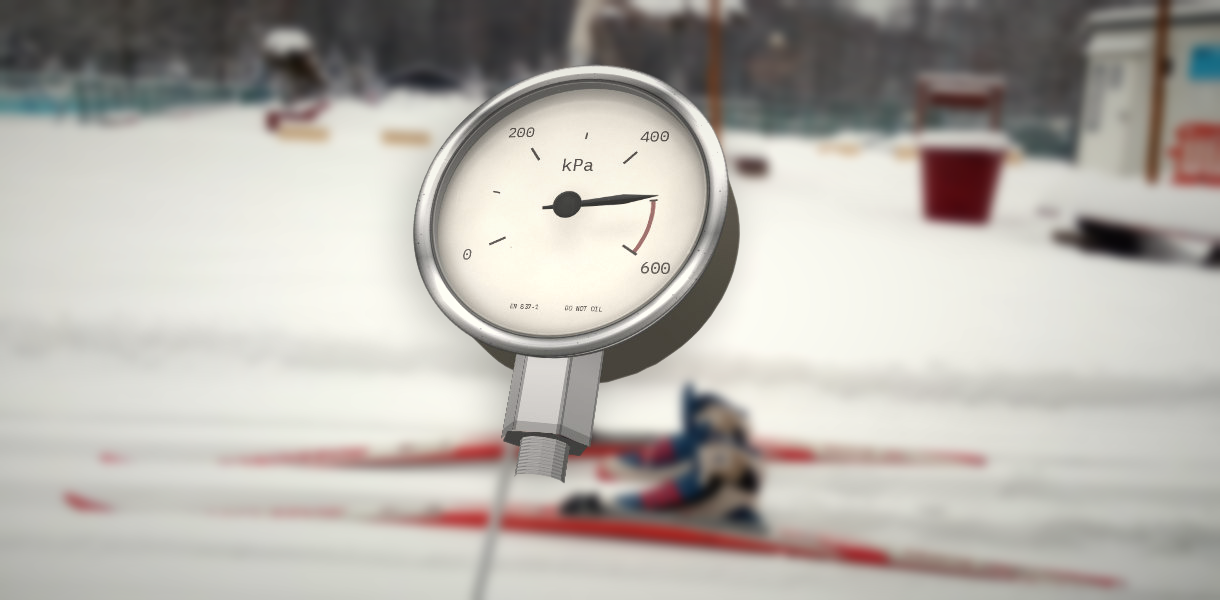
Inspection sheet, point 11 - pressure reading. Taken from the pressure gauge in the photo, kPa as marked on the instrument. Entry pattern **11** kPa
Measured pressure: **500** kPa
